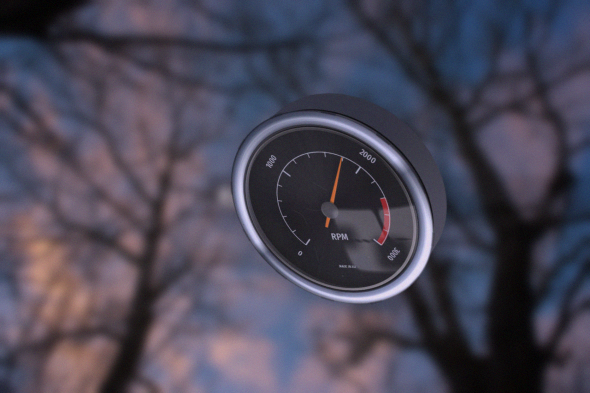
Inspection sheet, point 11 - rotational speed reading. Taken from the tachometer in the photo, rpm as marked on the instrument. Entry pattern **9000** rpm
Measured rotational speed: **1800** rpm
